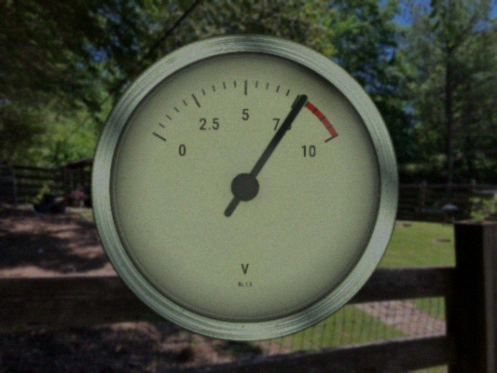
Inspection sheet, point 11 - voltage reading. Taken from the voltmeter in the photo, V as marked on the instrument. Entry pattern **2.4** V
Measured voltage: **7.75** V
